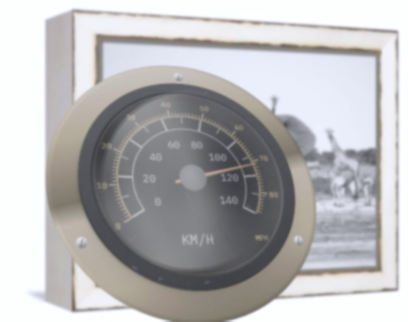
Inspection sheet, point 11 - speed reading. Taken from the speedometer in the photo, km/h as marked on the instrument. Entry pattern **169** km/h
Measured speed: **115** km/h
